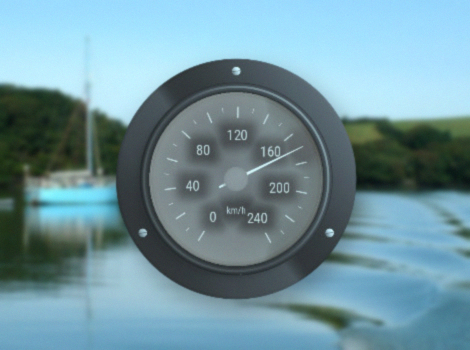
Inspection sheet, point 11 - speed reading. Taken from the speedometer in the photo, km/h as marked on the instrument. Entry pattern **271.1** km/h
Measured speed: **170** km/h
